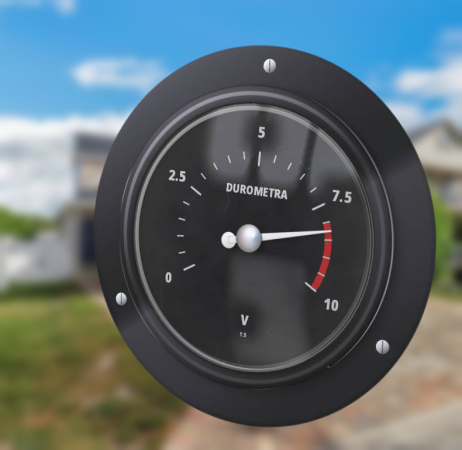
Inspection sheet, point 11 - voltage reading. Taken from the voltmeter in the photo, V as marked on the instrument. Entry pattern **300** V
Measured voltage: **8.25** V
